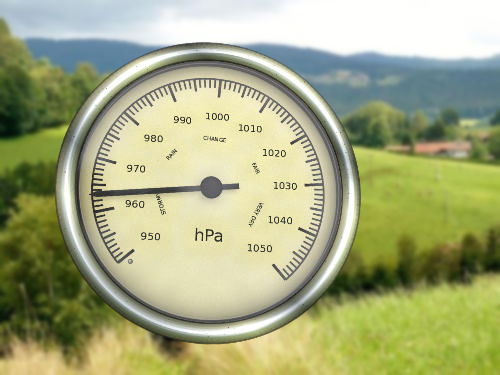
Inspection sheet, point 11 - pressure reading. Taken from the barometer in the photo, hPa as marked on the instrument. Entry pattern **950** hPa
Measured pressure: **963** hPa
